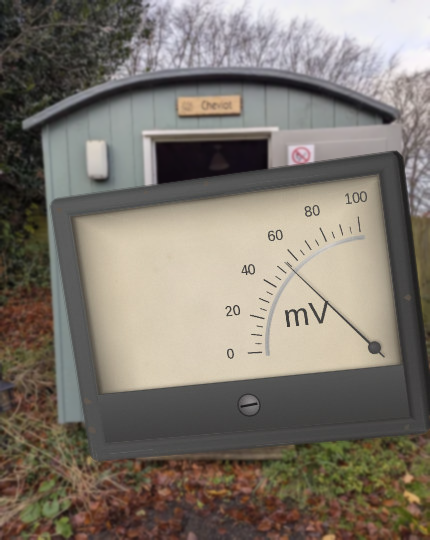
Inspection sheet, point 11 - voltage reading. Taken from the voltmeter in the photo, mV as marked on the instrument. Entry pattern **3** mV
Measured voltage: **55** mV
